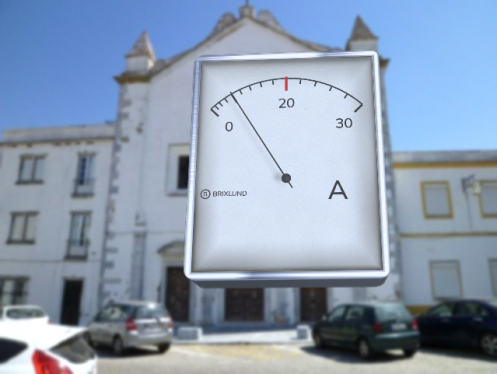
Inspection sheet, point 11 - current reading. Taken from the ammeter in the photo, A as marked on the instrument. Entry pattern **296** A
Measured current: **10** A
